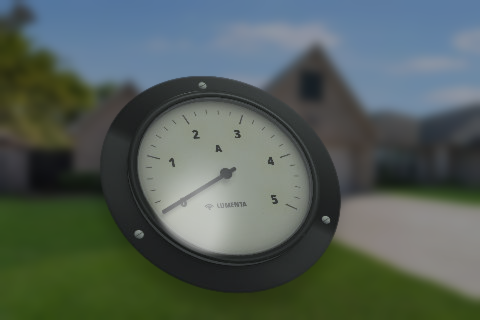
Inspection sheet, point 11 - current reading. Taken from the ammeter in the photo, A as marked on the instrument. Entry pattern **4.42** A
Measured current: **0** A
